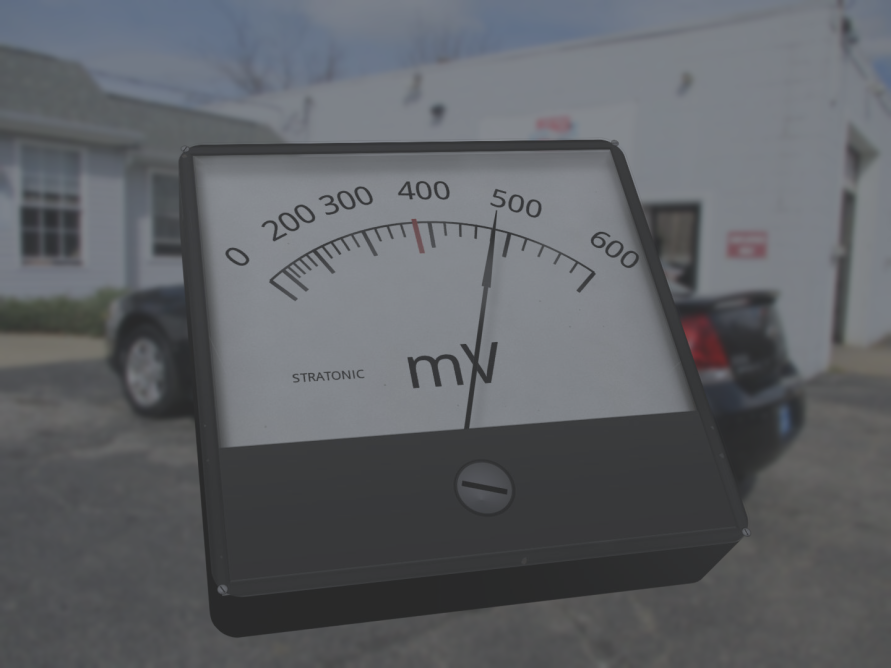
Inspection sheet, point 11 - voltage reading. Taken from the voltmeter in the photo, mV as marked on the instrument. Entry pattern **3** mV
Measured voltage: **480** mV
